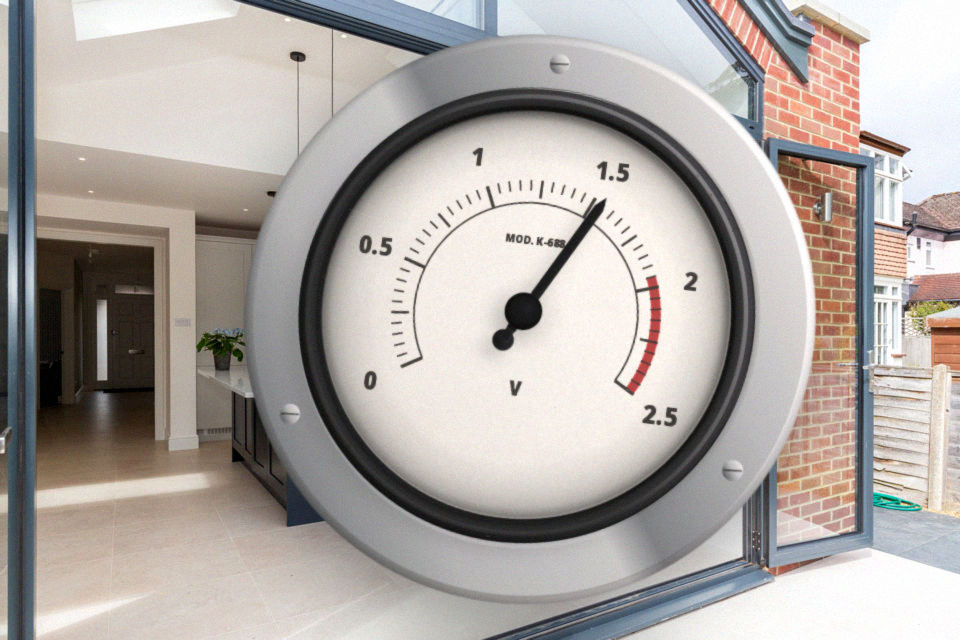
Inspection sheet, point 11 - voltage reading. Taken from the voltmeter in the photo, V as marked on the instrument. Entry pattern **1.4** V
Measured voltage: **1.55** V
